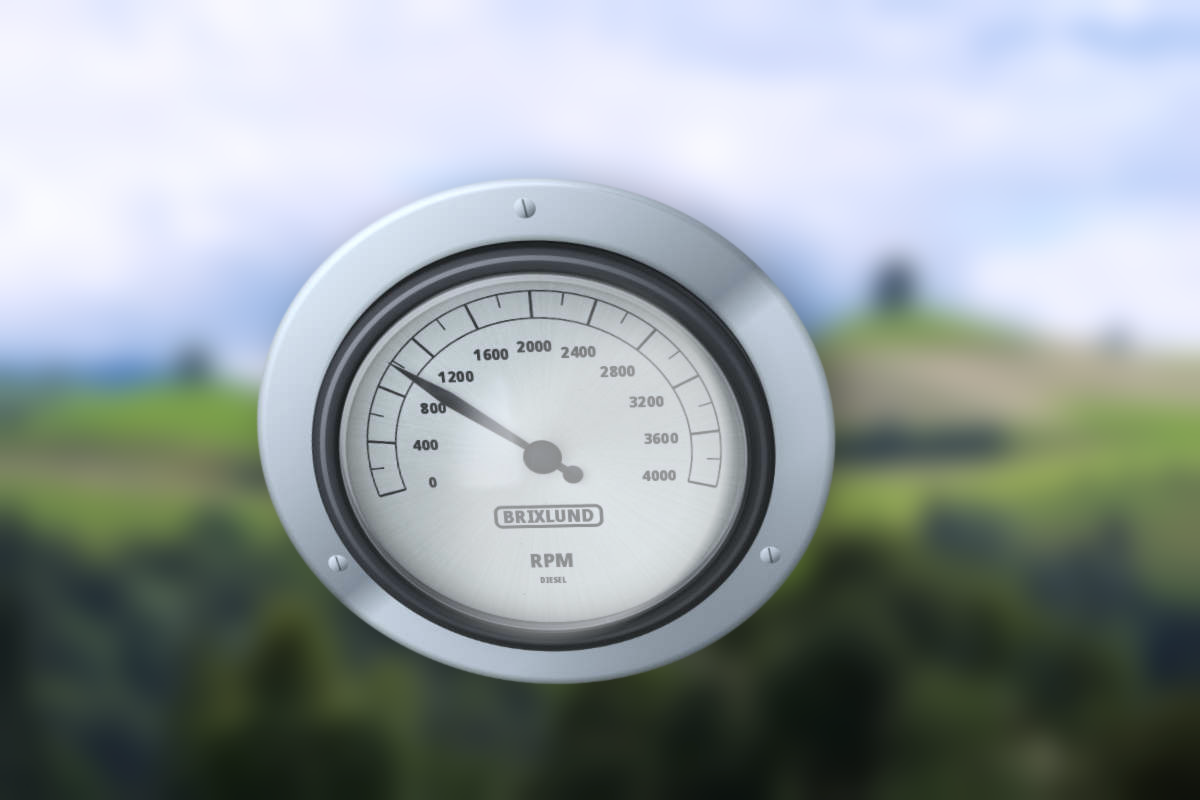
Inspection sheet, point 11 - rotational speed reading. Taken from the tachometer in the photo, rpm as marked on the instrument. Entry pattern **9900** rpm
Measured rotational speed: **1000** rpm
